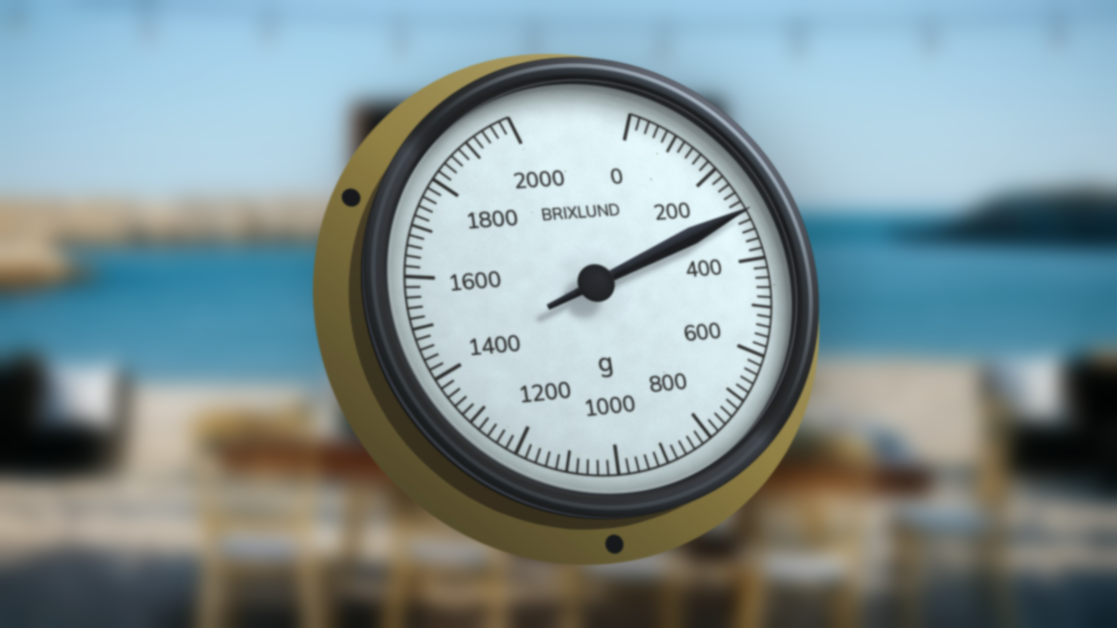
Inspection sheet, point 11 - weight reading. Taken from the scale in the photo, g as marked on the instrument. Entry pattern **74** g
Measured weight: **300** g
